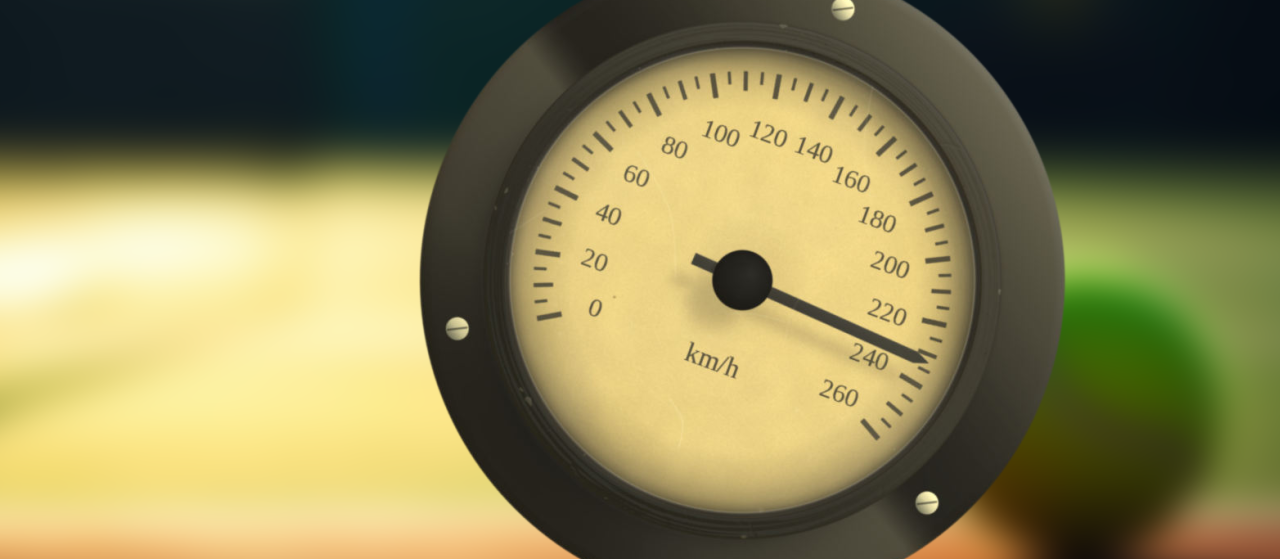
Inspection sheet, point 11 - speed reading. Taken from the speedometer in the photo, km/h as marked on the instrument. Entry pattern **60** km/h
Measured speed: **232.5** km/h
